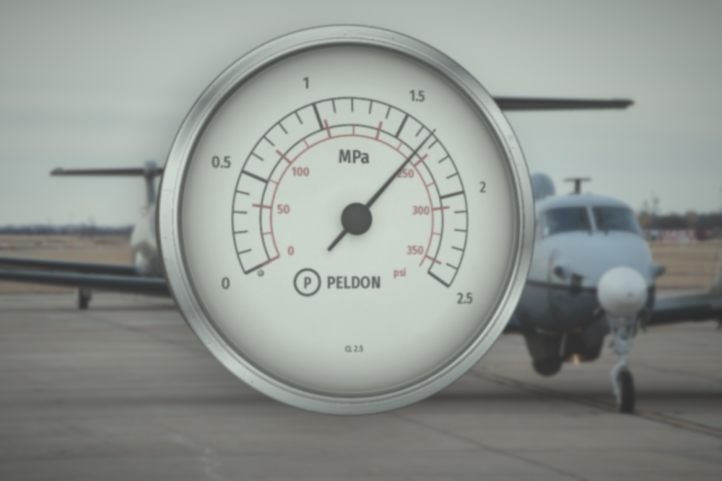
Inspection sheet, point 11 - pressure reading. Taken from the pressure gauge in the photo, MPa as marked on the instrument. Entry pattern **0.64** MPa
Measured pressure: **1.65** MPa
